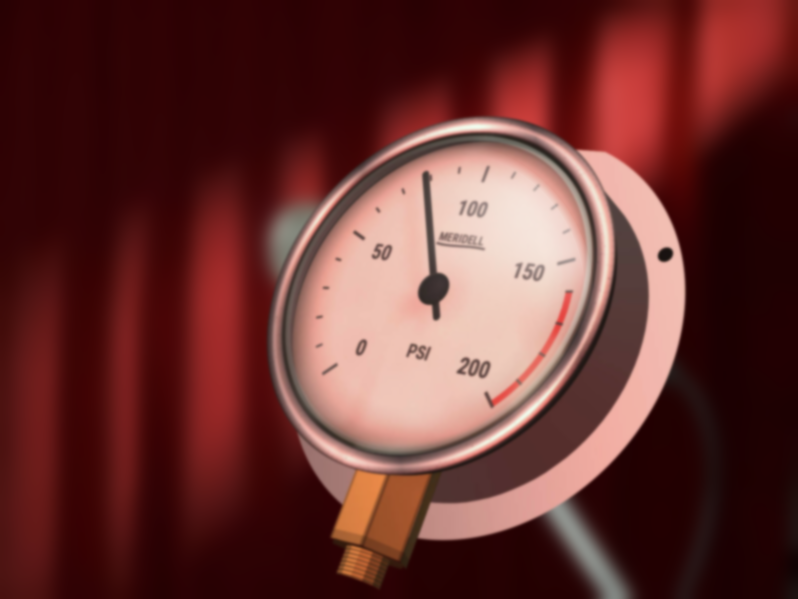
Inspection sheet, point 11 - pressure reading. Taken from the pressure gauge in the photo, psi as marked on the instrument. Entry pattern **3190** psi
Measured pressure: **80** psi
